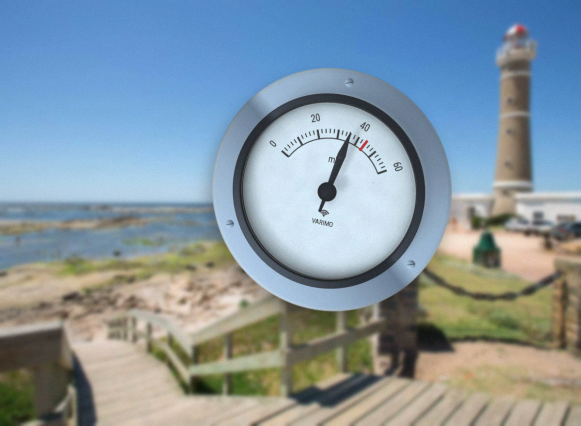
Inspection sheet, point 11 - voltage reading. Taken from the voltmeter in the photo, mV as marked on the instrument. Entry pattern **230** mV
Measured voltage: **36** mV
